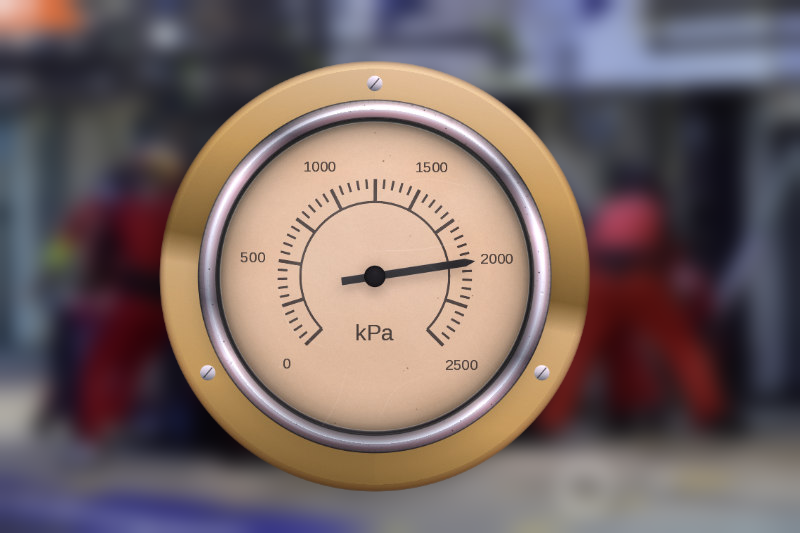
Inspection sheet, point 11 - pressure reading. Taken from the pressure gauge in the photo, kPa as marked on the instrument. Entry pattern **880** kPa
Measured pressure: **2000** kPa
